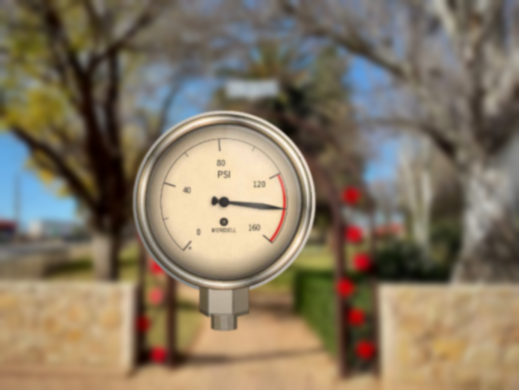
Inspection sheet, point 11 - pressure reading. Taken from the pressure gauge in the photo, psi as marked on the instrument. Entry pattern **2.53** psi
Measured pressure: **140** psi
